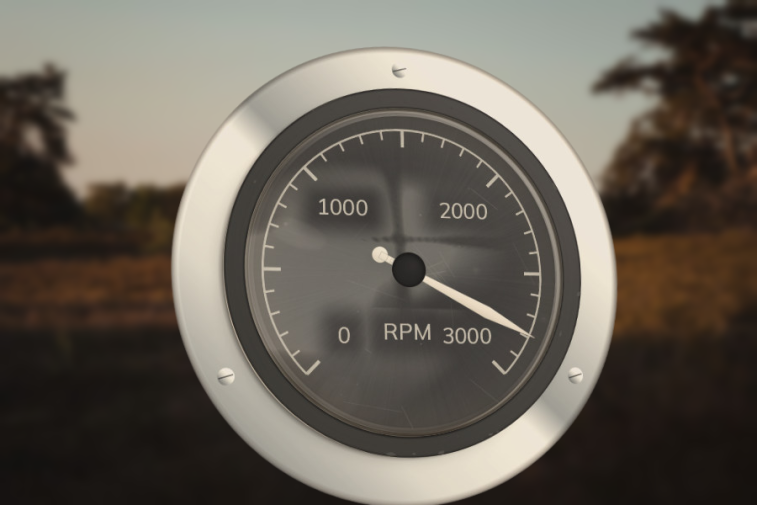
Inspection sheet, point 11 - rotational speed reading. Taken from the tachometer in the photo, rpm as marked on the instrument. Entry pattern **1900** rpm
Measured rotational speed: **2800** rpm
